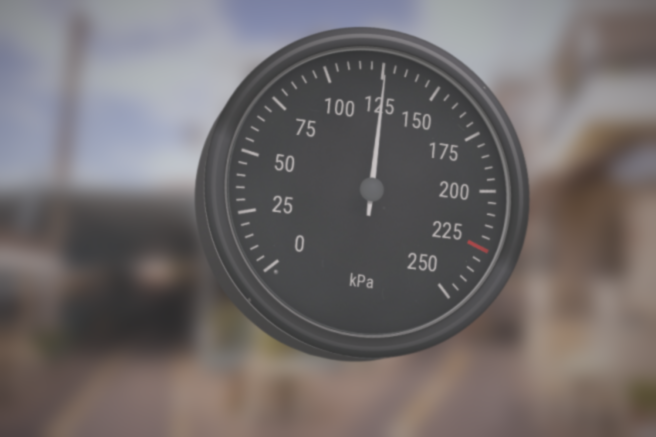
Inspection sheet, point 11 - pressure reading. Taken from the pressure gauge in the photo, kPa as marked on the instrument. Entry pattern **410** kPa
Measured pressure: **125** kPa
